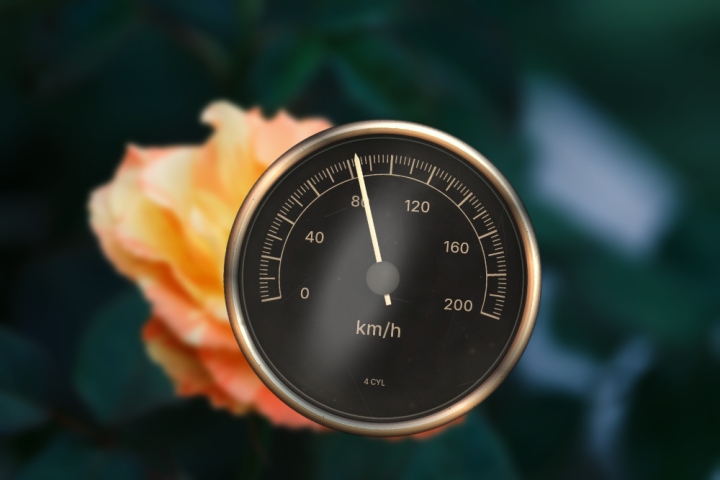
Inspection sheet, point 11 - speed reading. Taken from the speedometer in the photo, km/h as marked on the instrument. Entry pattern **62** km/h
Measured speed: **84** km/h
